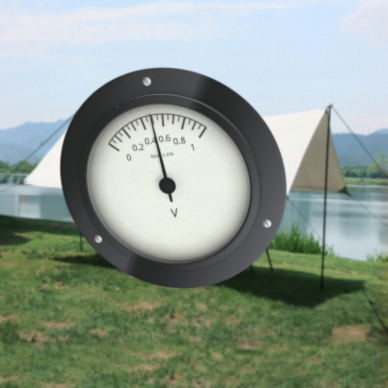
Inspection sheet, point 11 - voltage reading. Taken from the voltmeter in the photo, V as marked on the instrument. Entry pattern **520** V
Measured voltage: **0.5** V
